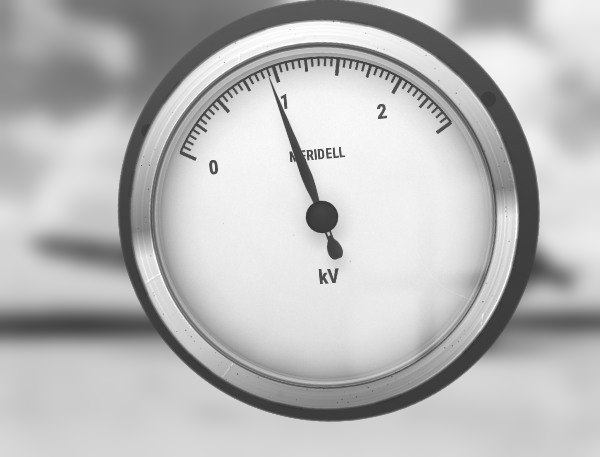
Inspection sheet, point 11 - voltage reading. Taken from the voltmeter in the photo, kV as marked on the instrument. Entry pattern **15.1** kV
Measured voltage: **0.95** kV
